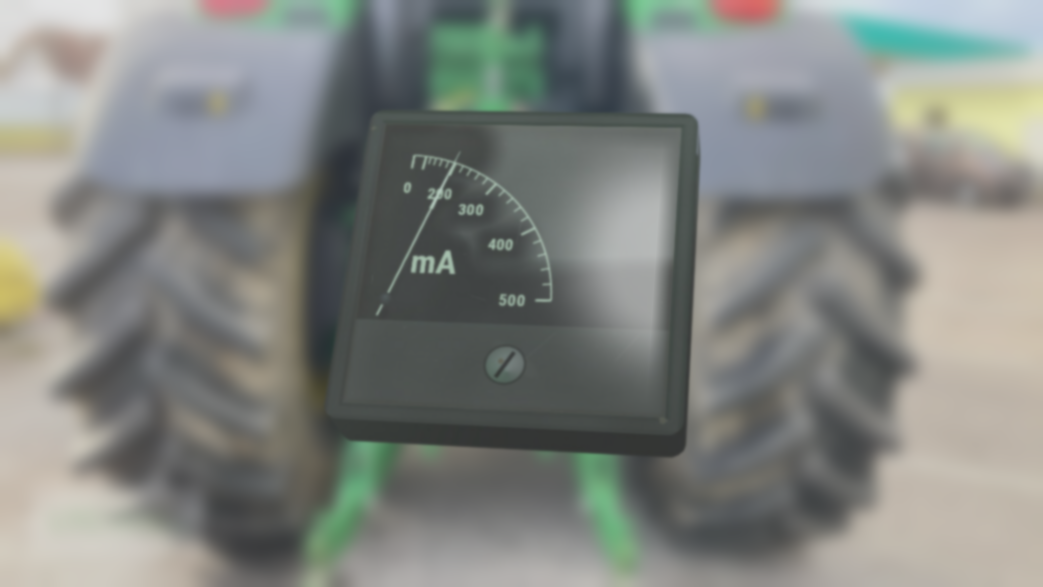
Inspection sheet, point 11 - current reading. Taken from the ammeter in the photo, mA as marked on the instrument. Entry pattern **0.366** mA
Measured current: **200** mA
